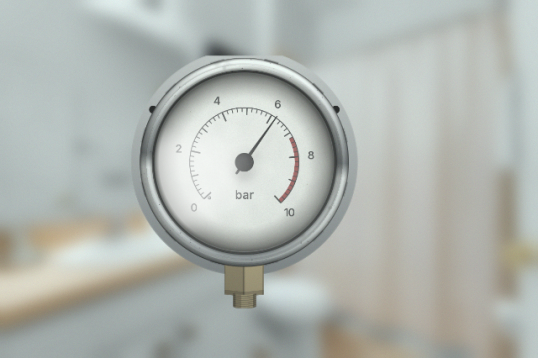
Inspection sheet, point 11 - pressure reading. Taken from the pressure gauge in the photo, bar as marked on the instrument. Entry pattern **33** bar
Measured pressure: **6.2** bar
